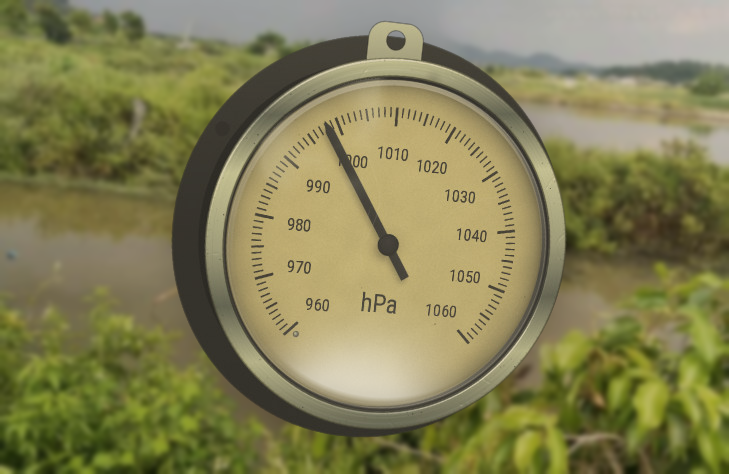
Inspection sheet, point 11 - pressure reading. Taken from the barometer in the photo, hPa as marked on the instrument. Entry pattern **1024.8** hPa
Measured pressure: **998** hPa
